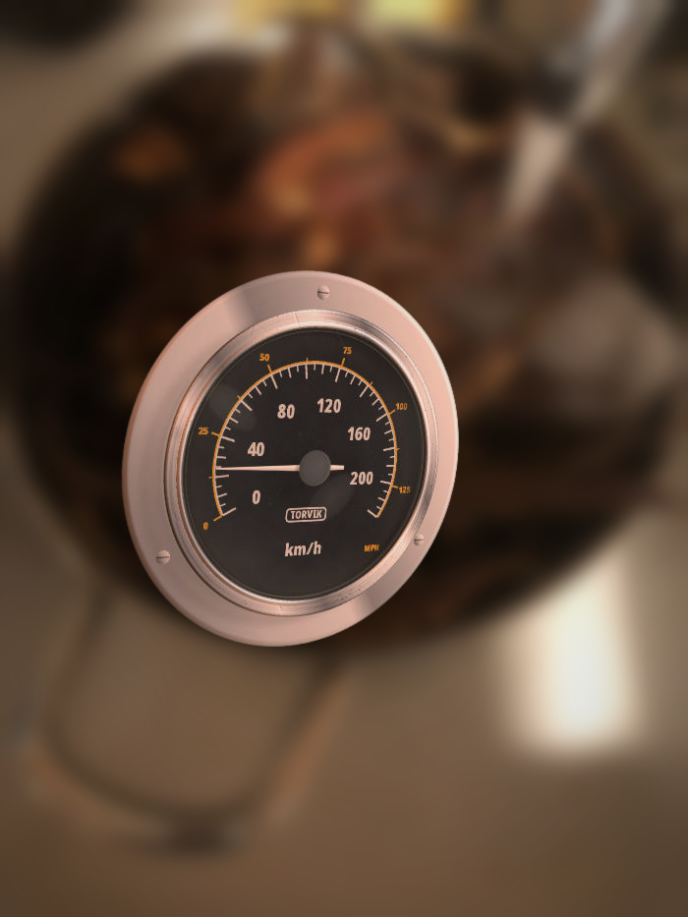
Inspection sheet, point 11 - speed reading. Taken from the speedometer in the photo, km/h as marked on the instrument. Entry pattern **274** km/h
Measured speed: **25** km/h
